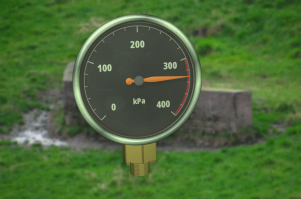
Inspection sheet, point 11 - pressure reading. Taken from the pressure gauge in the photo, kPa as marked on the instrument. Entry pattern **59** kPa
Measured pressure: **330** kPa
